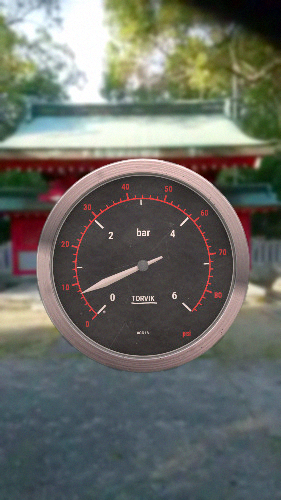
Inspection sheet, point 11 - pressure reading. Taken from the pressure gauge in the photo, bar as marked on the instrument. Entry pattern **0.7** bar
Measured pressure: **0.5** bar
